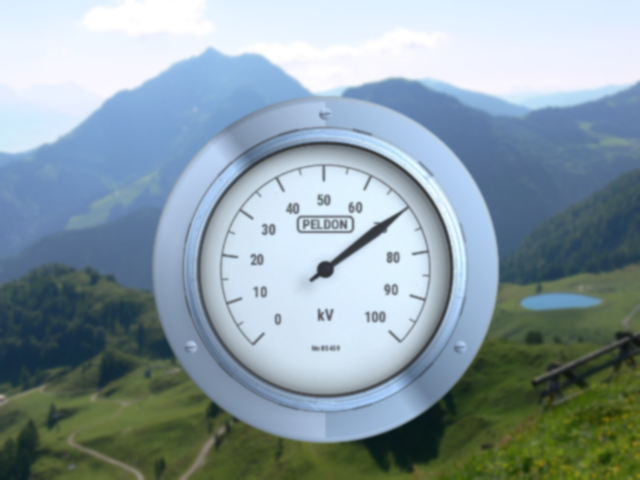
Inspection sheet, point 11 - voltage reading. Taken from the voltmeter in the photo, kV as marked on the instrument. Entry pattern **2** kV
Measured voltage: **70** kV
